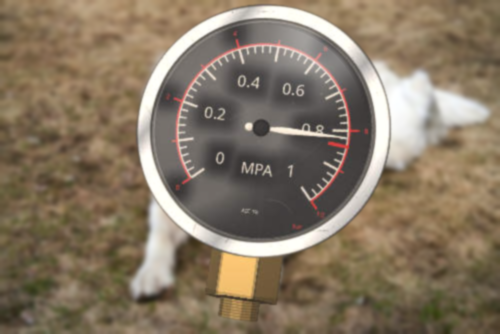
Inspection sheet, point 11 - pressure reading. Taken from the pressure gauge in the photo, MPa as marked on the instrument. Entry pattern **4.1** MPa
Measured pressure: **0.82** MPa
